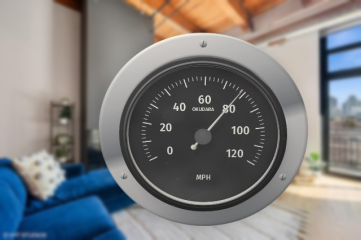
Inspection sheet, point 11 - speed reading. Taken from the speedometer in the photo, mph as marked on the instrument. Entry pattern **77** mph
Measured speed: **78** mph
